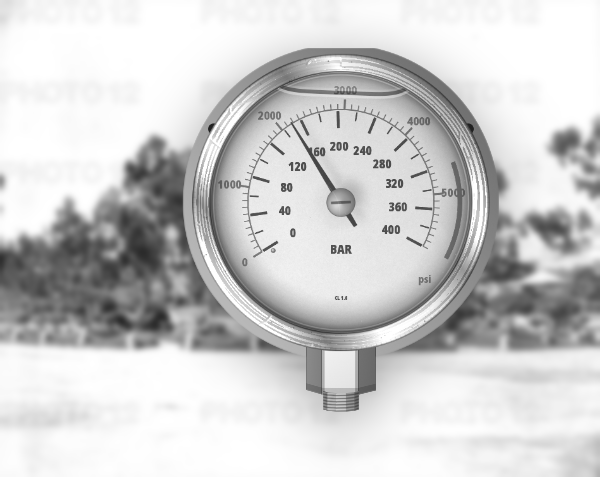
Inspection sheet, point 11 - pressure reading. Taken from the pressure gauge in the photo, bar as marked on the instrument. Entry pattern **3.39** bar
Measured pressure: **150** bar
